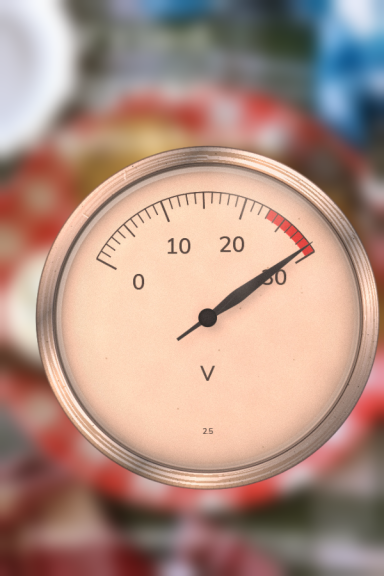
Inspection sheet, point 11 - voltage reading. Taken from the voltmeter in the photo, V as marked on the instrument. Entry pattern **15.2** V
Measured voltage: **29** V
